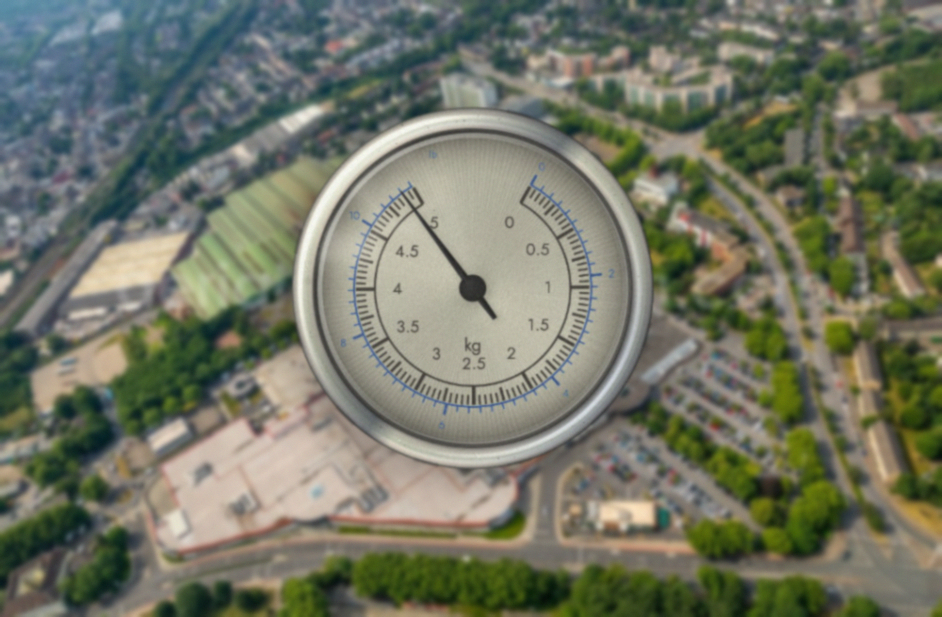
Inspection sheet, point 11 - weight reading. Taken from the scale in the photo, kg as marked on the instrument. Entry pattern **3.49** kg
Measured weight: **4.9** kg
